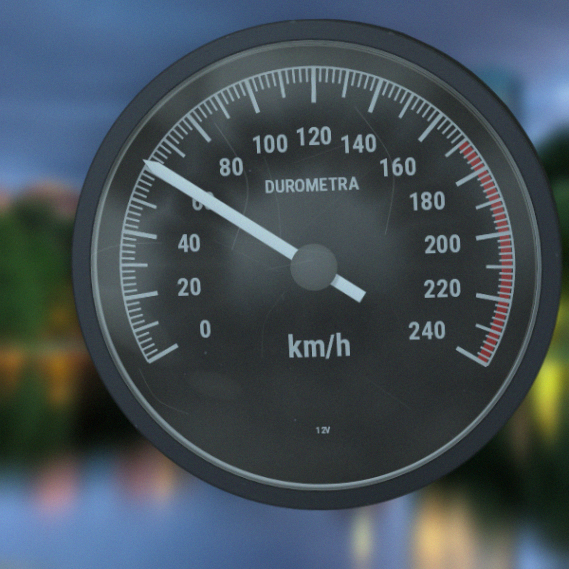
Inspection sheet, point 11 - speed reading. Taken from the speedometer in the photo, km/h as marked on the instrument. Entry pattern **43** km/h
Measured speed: **62** km/h
